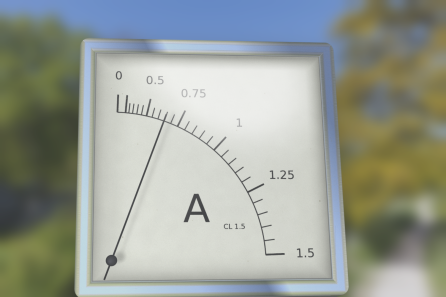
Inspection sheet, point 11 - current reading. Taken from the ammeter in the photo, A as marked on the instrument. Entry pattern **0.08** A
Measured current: **0.65** A
